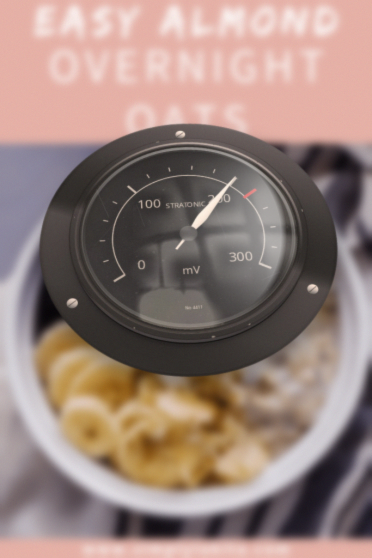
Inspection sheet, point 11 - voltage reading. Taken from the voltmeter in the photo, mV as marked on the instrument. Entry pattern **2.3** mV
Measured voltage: **200** mV
